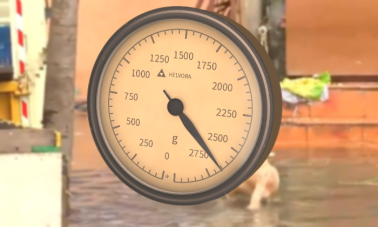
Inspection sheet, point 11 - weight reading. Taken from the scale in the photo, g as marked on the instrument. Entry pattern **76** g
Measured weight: **2650** g
